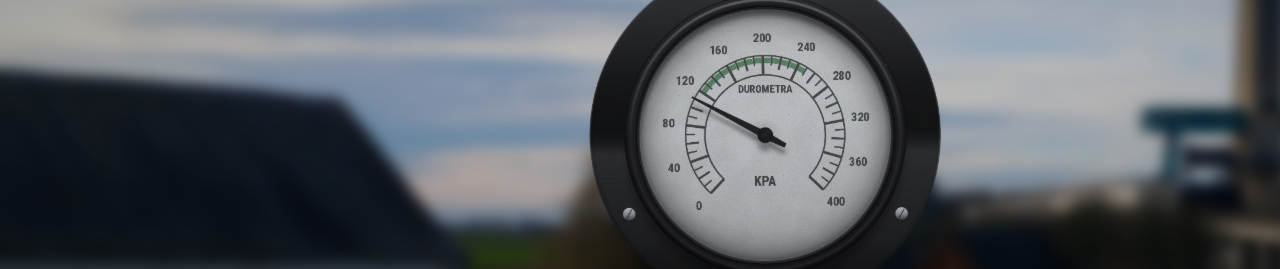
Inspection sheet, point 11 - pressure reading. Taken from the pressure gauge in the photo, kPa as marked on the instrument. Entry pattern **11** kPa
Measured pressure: **110** kPa
